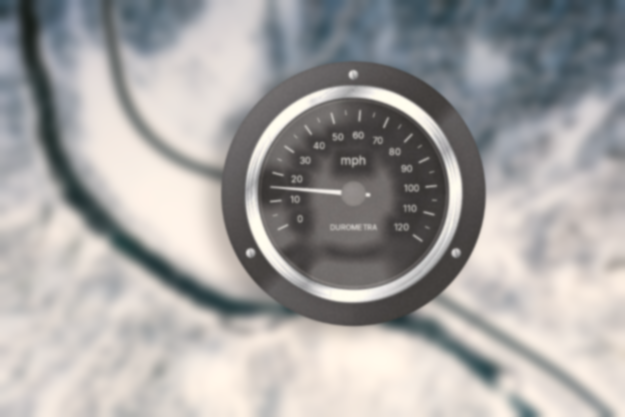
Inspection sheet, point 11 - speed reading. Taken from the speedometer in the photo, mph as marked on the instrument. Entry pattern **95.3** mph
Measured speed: **15** mph
